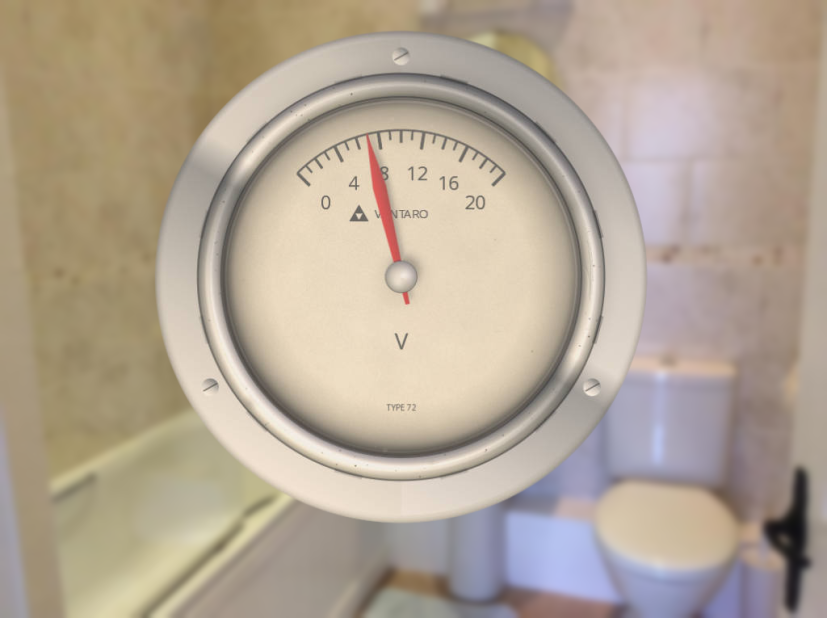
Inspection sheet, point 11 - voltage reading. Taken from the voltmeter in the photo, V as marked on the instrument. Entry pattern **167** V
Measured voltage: **7** V
